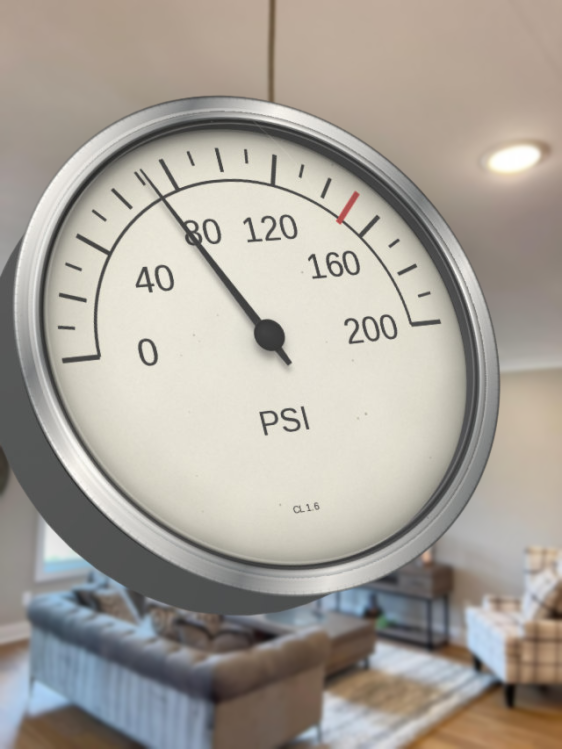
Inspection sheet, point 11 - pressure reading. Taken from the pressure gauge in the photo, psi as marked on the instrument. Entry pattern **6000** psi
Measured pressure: **70** psi
